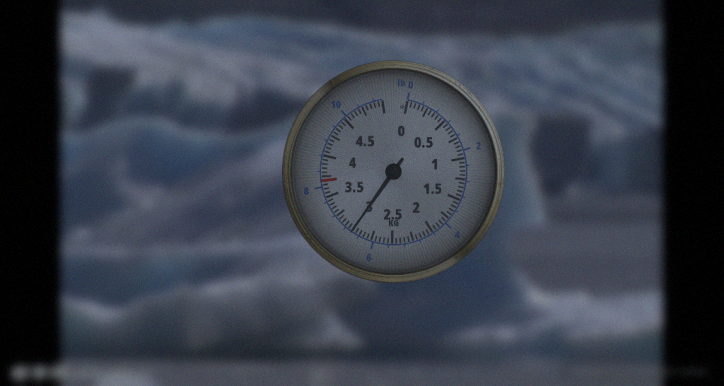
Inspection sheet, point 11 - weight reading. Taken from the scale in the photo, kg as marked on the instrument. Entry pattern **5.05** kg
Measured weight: **3** kg
